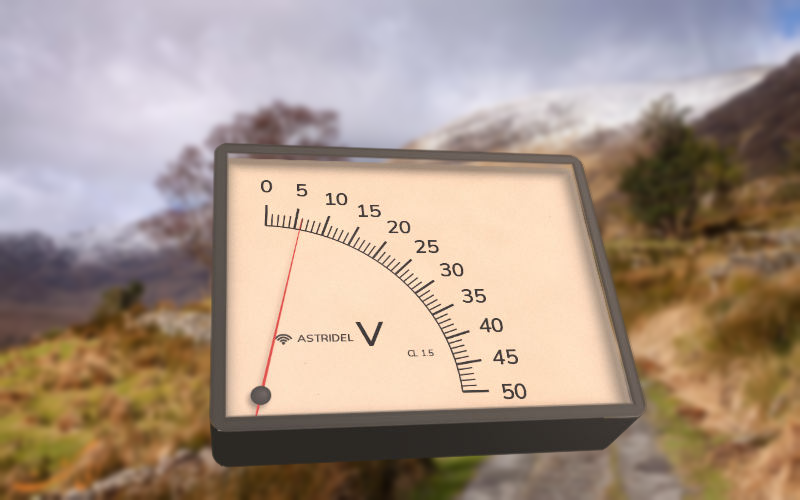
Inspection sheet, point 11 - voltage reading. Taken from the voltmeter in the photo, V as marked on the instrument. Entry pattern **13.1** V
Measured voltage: **6** V
